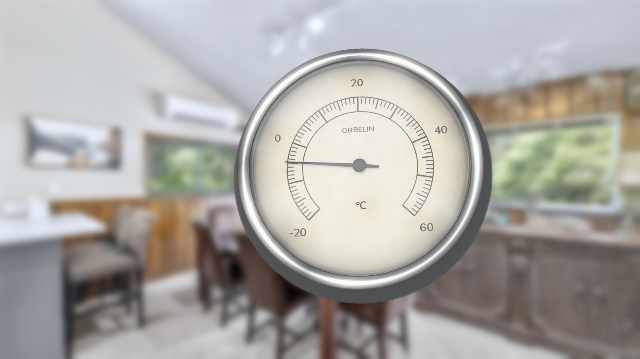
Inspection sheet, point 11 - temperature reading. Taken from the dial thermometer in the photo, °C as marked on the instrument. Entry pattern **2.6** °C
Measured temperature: **-5** °C
